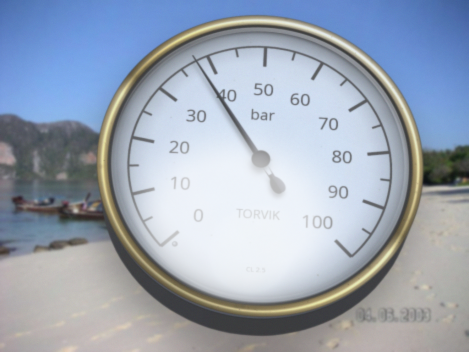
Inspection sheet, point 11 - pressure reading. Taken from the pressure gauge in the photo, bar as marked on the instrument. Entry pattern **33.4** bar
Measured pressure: **37.5** bar
